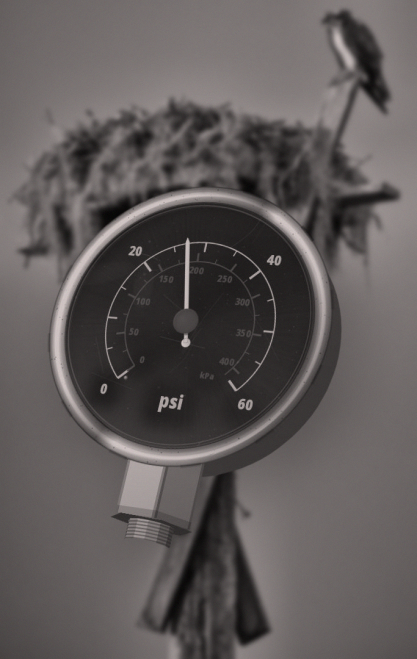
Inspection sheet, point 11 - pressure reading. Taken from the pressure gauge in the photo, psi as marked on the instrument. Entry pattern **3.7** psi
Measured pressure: **27.5** psi
